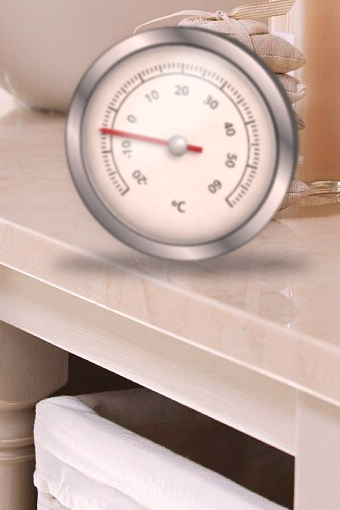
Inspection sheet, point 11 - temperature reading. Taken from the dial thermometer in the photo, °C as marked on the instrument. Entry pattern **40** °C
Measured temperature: **-5** °C
